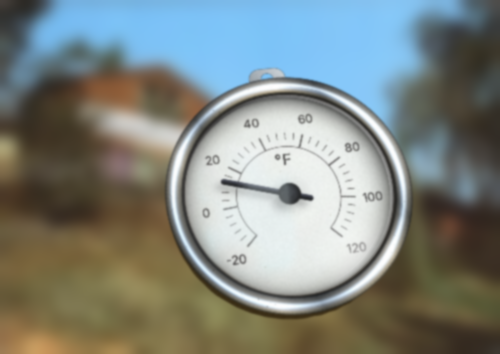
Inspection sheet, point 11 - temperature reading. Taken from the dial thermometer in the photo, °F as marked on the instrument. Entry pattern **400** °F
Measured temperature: **12** °F
